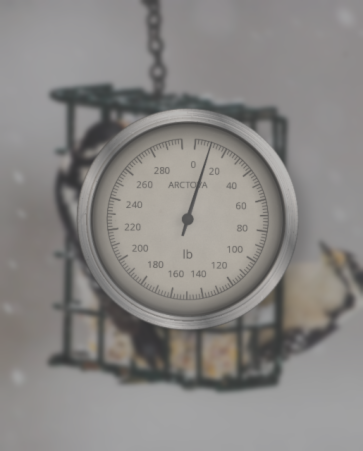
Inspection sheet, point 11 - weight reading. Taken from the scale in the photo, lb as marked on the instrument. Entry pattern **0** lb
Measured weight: **10** lb
